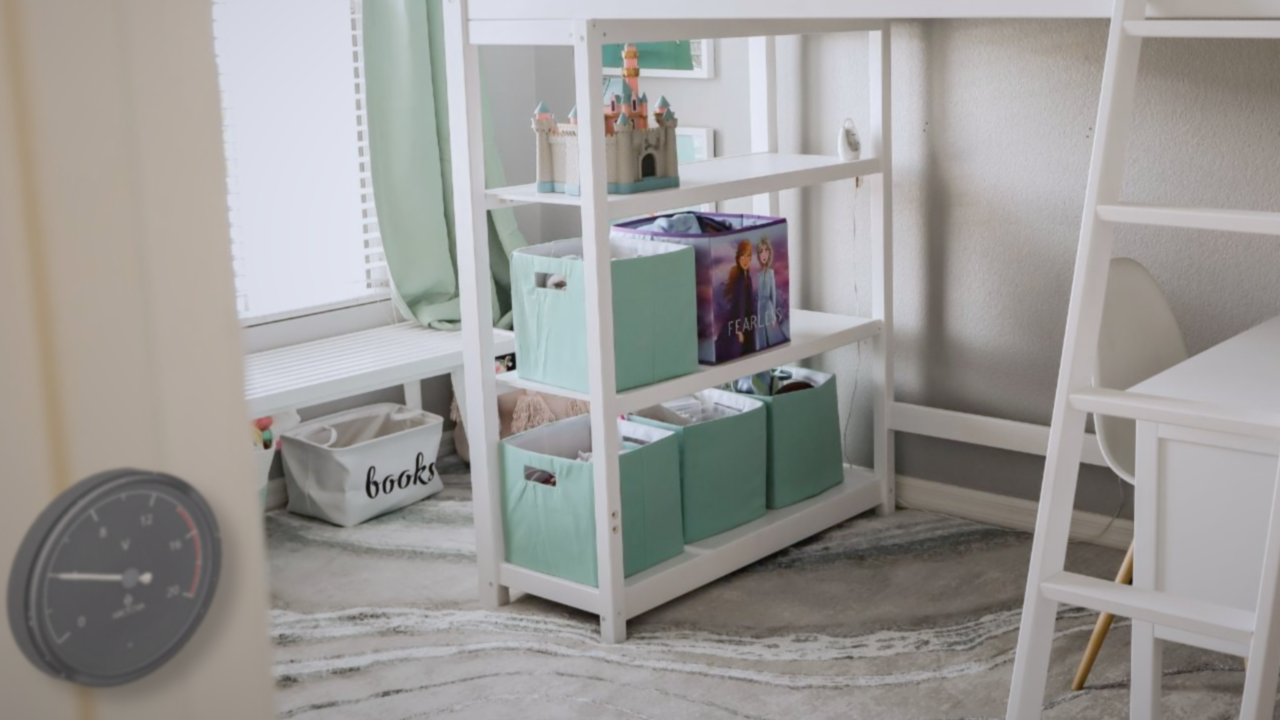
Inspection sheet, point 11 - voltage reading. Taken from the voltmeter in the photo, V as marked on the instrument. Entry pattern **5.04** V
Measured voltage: **4** V
